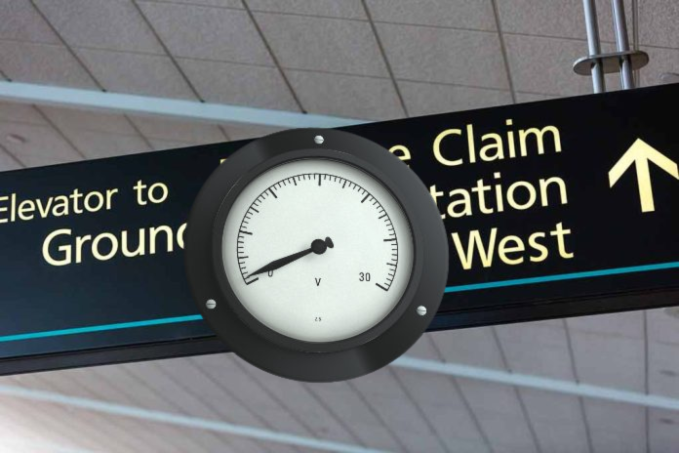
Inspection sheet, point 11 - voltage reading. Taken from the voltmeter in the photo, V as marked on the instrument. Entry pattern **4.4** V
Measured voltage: **0.5** V
